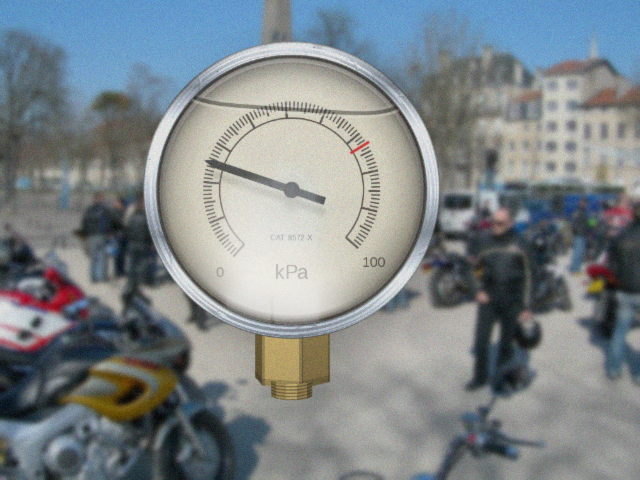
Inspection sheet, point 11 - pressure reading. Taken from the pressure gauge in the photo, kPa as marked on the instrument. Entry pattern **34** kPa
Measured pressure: **25** kPa
